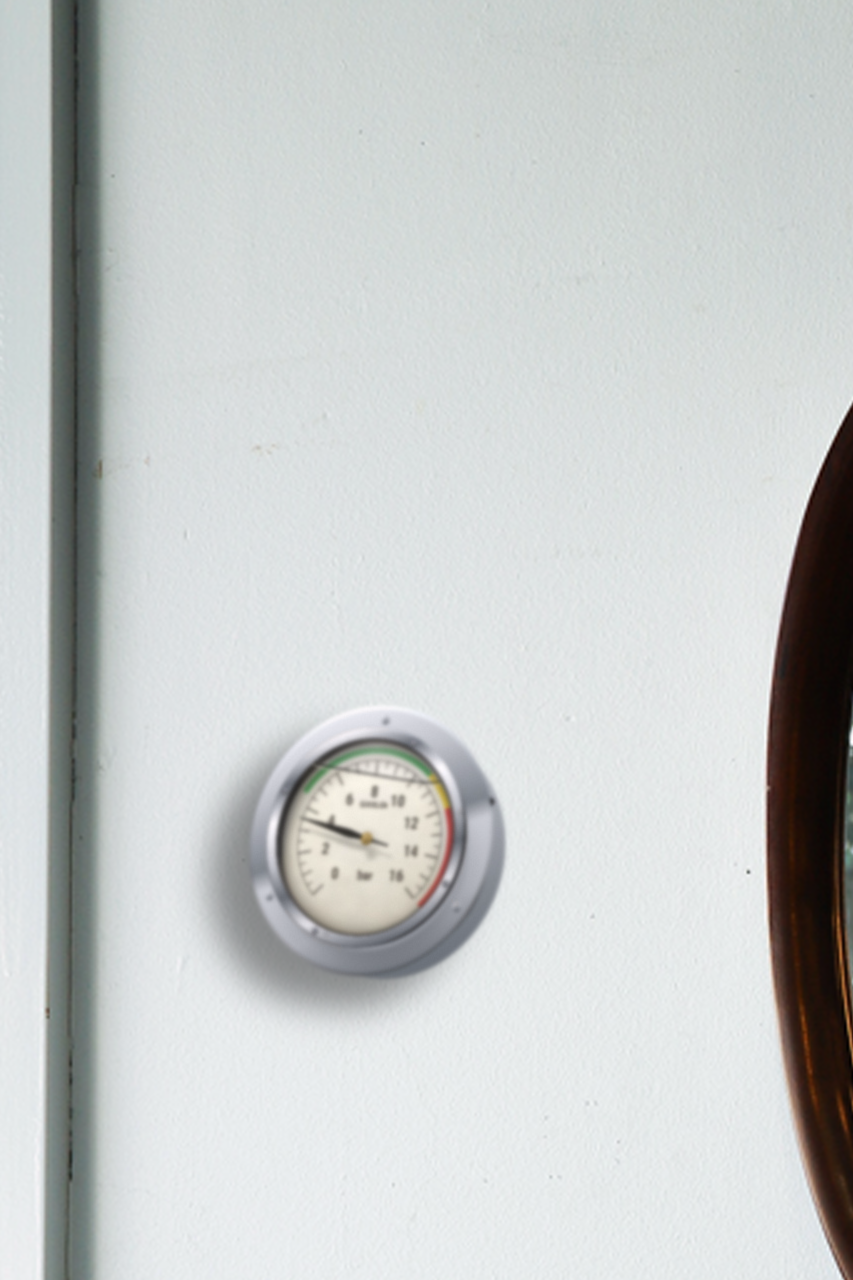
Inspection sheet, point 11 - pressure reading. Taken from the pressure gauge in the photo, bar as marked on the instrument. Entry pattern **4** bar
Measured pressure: **3.5** bar
